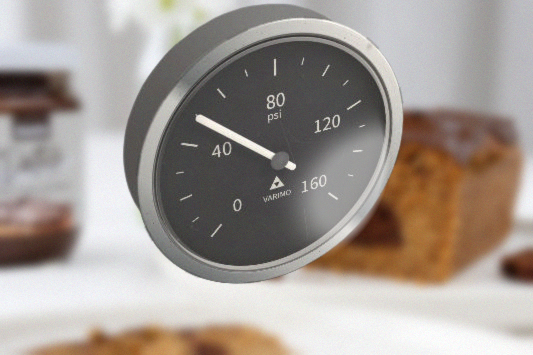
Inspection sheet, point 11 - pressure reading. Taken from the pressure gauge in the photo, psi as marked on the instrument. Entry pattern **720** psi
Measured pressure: **50** psi
